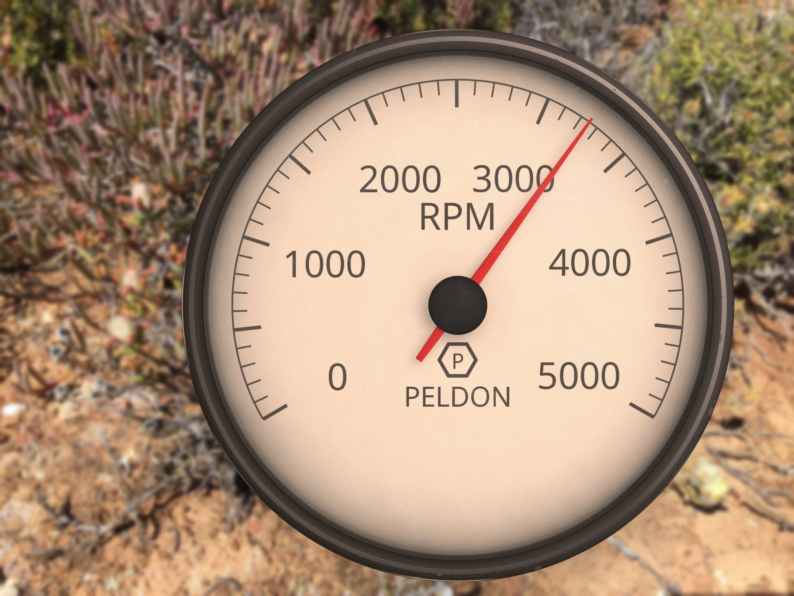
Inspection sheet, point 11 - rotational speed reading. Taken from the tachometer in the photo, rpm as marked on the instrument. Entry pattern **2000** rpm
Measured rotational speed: **3250** rpm
